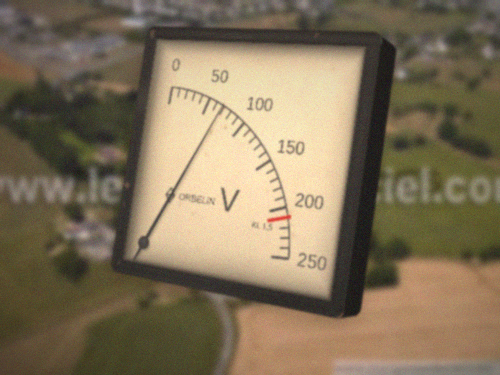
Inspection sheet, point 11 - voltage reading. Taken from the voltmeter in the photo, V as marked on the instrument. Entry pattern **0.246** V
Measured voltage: **70** V
